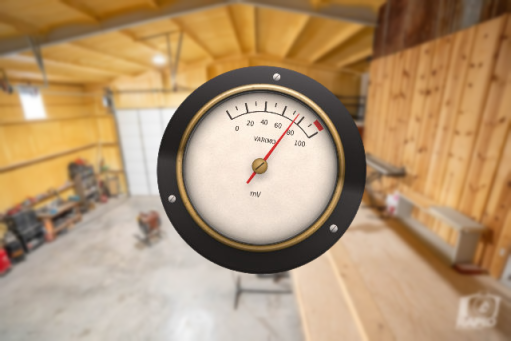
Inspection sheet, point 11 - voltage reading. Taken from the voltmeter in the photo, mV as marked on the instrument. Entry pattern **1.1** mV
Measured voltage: **75** mV
